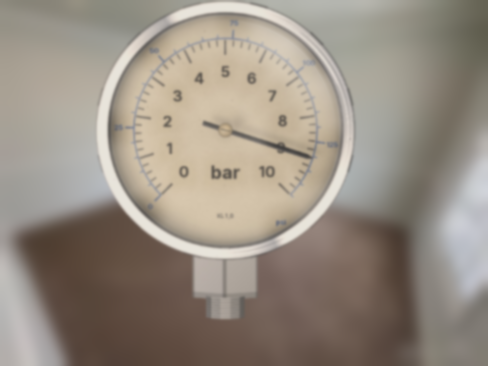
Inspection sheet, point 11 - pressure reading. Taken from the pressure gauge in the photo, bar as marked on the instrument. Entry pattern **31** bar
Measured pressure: **9** bar
